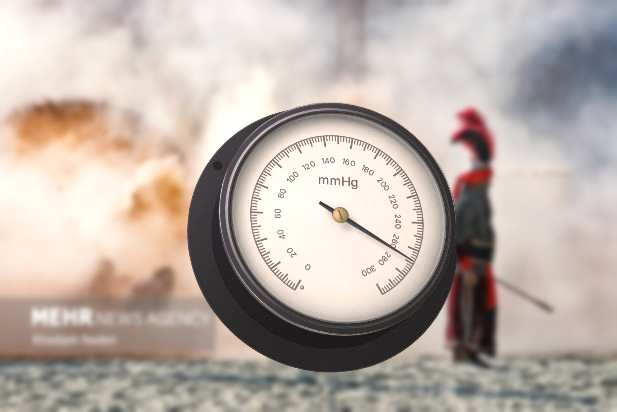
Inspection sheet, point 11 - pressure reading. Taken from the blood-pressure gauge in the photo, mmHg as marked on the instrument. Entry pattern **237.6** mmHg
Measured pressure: **270** mmHg
